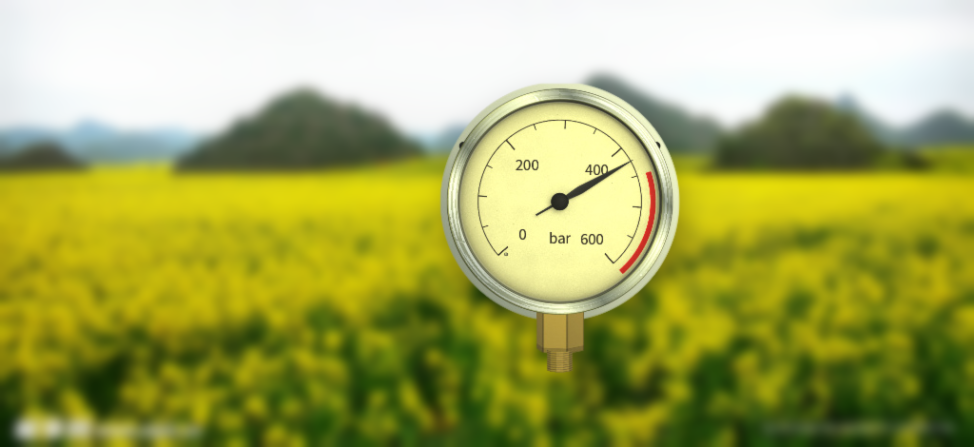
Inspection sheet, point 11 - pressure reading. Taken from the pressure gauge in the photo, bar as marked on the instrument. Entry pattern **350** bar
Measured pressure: **425** bar
